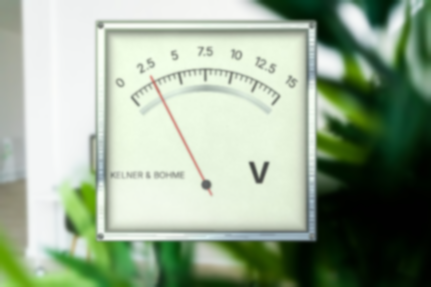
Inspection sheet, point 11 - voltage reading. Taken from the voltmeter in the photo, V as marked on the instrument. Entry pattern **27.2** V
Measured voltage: **2.5** V
